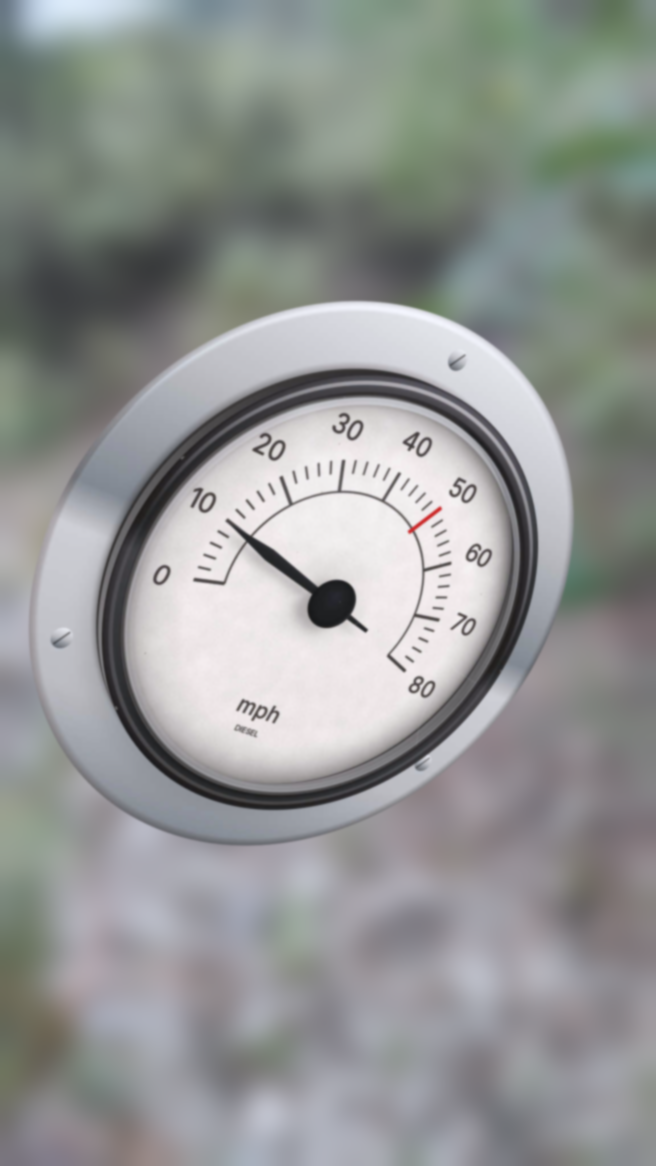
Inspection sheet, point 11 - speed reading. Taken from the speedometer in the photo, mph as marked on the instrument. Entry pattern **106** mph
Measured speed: **10** mph
